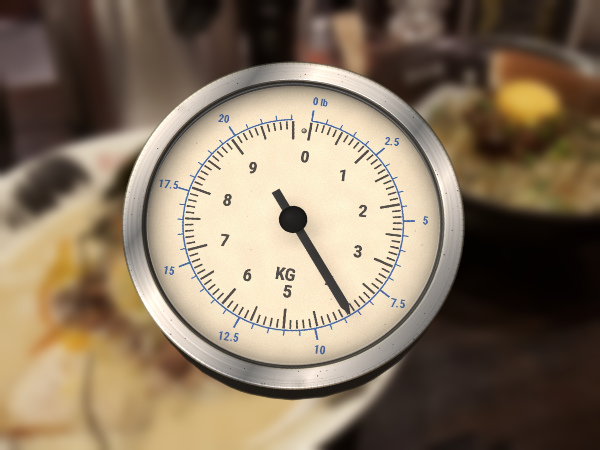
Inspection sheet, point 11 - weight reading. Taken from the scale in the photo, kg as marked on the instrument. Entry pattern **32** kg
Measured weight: **4** kg
